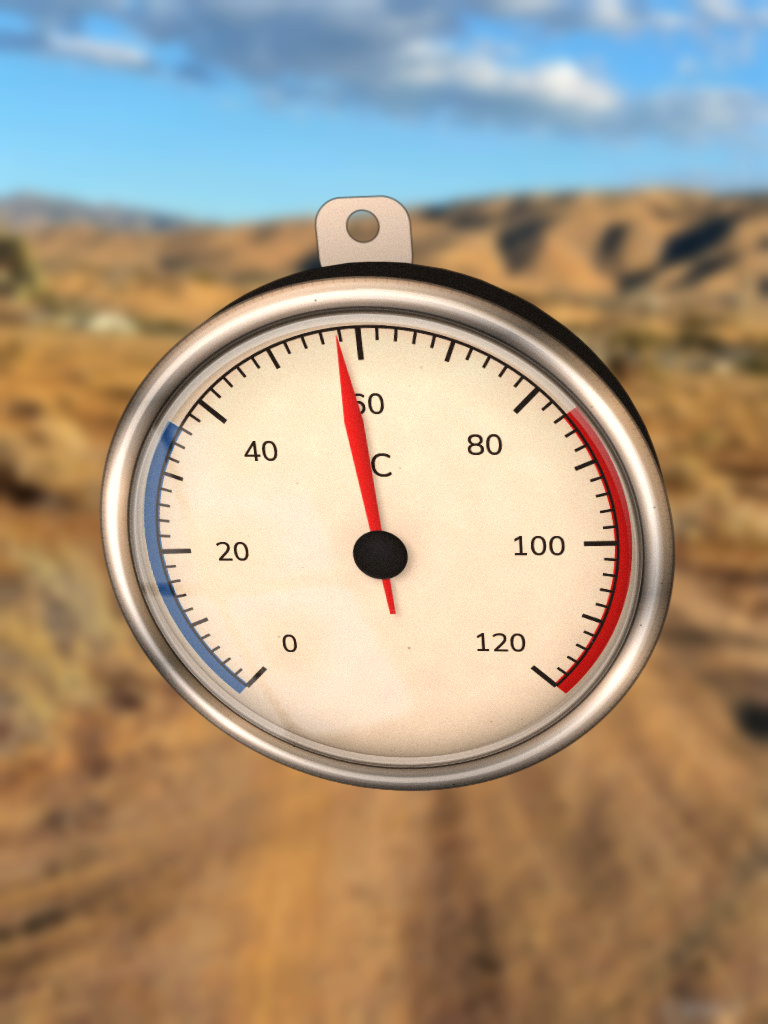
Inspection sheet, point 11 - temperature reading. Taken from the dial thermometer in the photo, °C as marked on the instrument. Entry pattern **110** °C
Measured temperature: **58** °C
